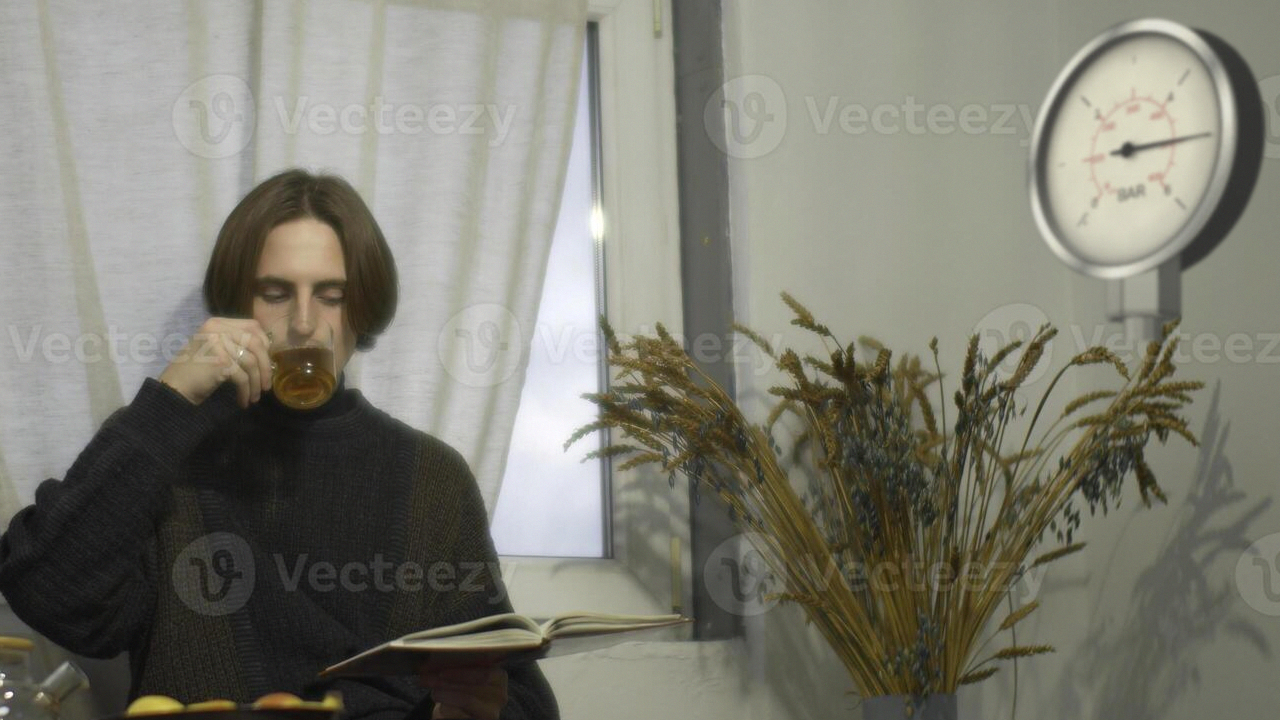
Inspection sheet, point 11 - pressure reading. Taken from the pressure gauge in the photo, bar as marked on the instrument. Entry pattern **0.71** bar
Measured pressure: **5** bar
